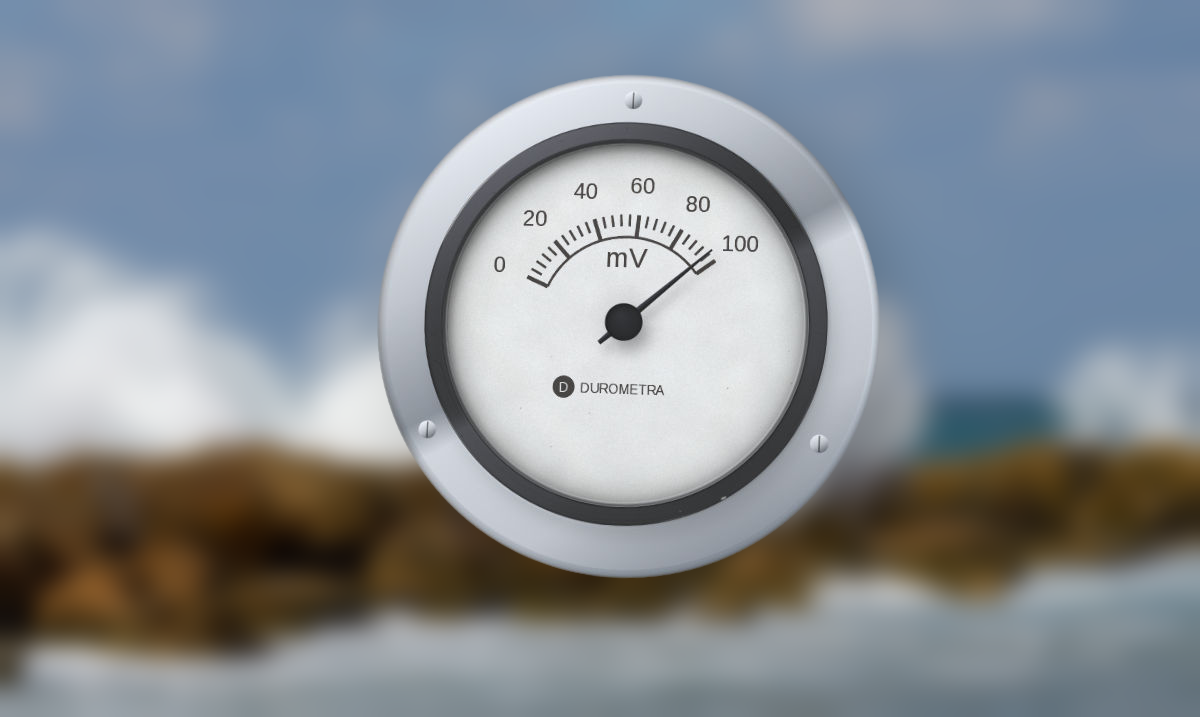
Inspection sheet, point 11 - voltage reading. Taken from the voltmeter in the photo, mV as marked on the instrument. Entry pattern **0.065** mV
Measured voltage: **96** mV
